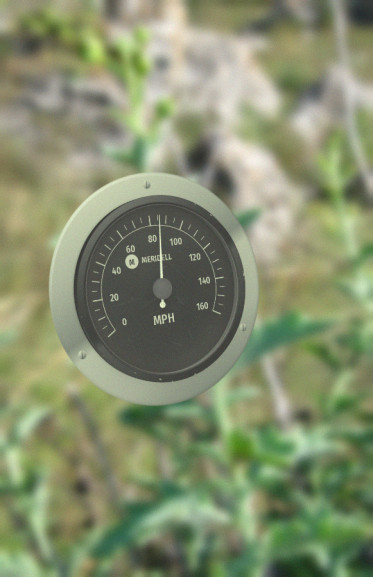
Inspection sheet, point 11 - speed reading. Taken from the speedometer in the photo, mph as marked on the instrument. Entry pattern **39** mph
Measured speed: **85** mph
